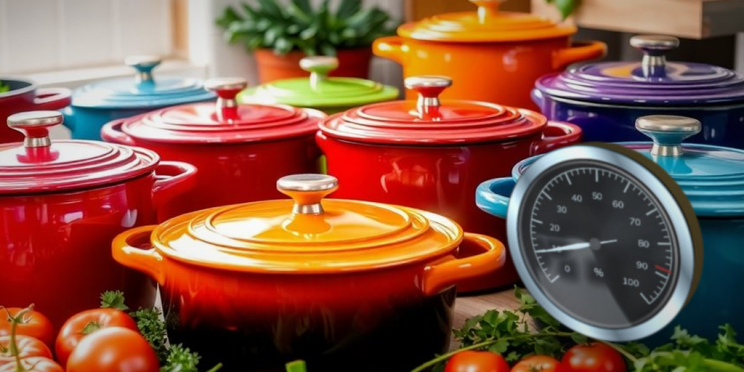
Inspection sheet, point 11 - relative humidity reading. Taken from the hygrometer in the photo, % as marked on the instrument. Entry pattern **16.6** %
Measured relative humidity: **10** %
